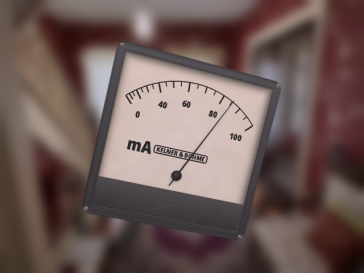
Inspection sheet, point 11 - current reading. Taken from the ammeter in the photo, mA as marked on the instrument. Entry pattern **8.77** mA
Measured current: **85** mA
